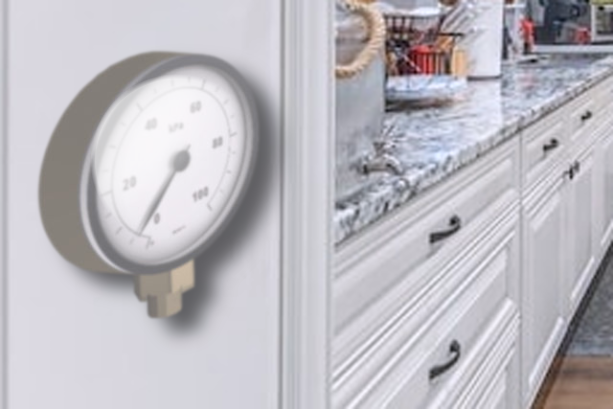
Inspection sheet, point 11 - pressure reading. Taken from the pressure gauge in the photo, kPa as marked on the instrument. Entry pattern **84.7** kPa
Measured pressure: **5** kPa
